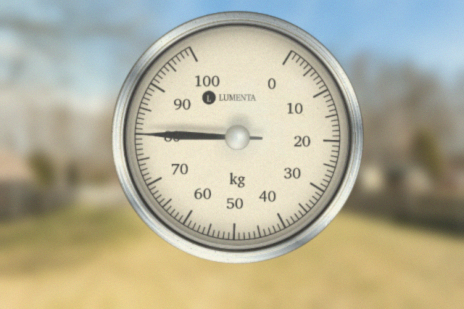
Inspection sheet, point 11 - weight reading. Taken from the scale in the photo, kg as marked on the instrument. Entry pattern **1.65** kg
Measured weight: **80** kg
